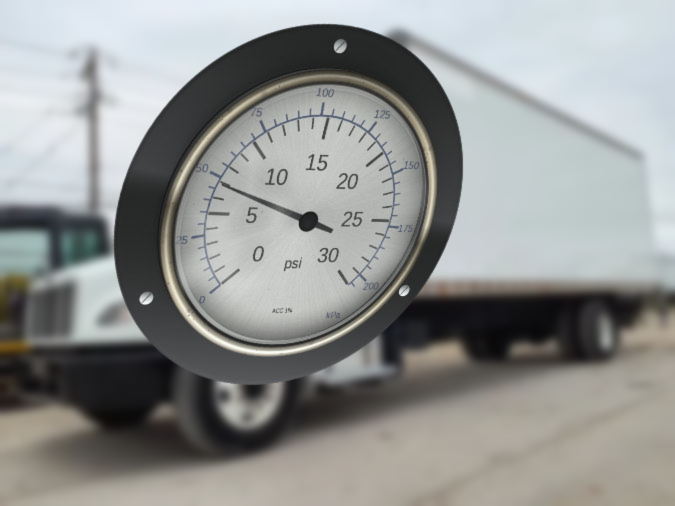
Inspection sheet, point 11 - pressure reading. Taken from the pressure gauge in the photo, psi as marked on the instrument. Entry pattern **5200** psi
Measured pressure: **7** psi
